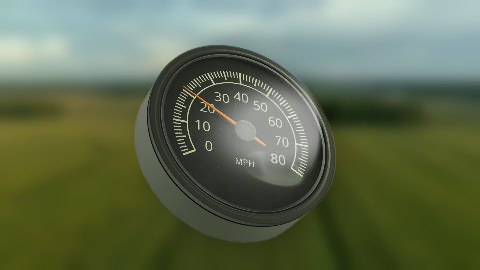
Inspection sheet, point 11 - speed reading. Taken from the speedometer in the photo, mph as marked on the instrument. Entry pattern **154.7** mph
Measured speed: **20** mph
